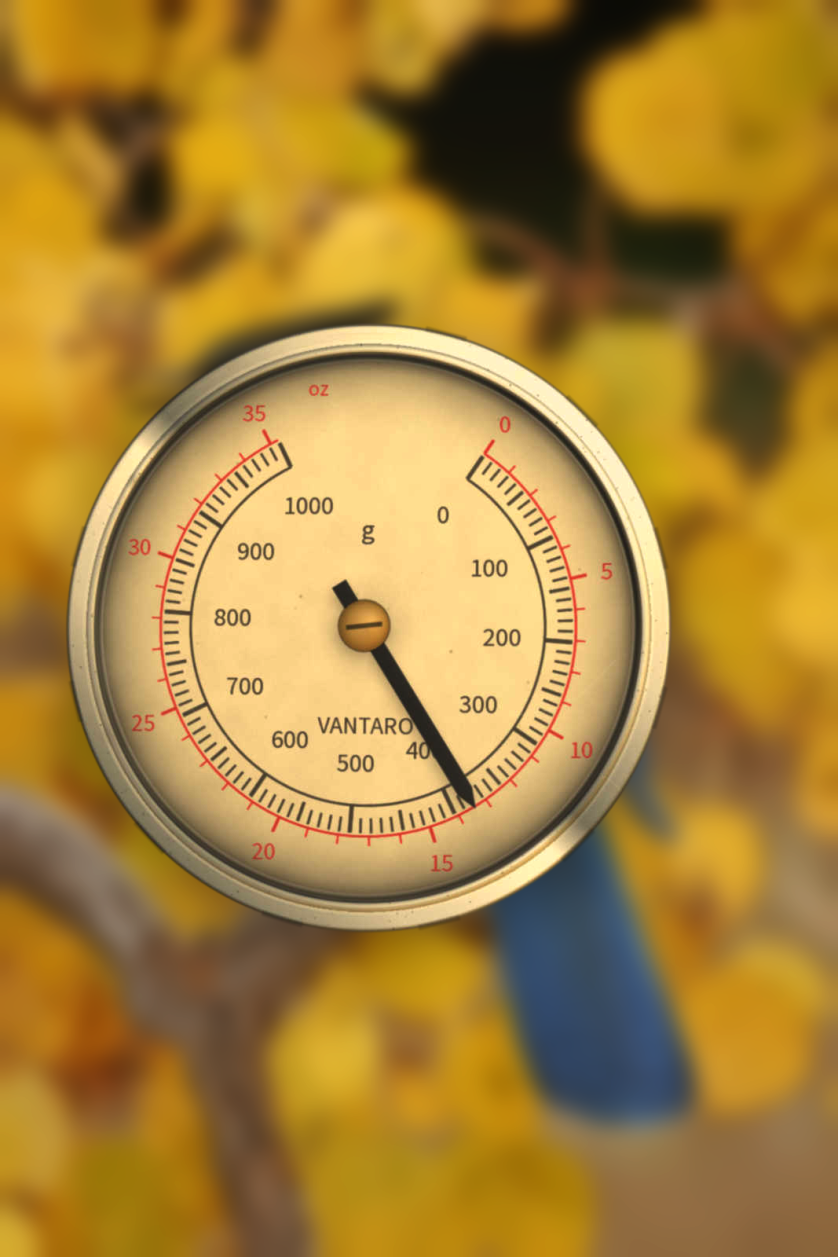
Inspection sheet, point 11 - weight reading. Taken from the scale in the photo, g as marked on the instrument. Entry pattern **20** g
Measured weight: **380** g
